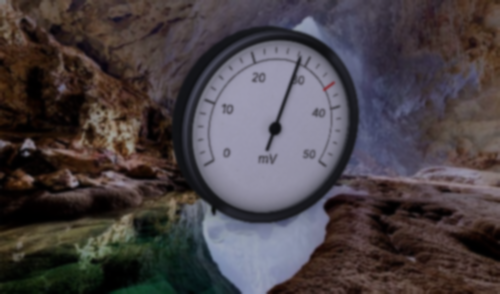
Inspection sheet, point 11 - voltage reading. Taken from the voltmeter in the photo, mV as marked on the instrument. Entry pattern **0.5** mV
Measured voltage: **28** mV
